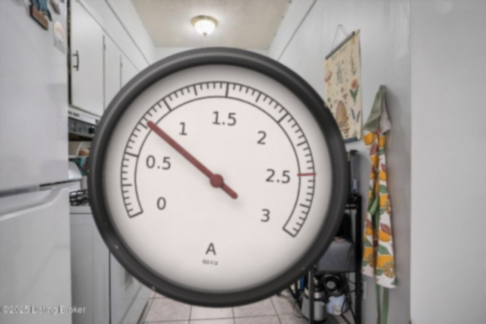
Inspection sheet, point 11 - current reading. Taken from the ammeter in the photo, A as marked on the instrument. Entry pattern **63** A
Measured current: **0.8** A
